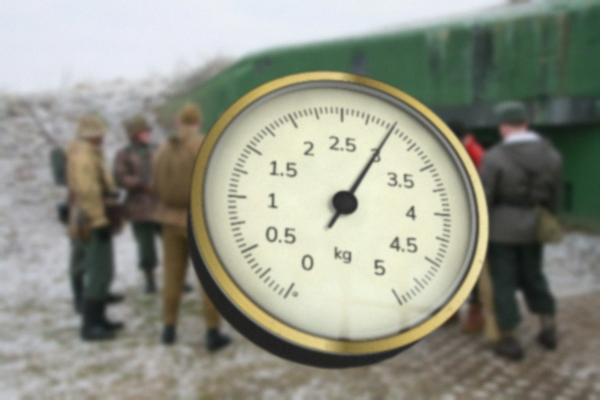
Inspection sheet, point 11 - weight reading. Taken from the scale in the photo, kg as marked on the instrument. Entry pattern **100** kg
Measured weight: **3** kg
